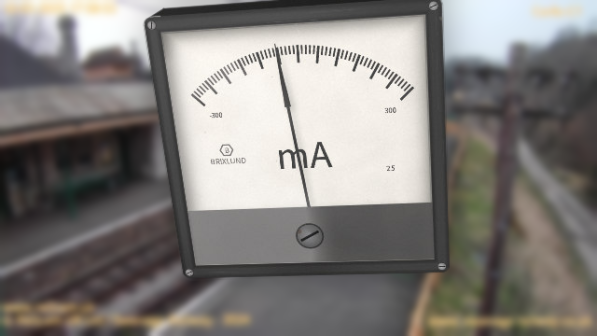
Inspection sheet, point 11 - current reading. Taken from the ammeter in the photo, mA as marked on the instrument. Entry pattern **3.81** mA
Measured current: **-50** mA
